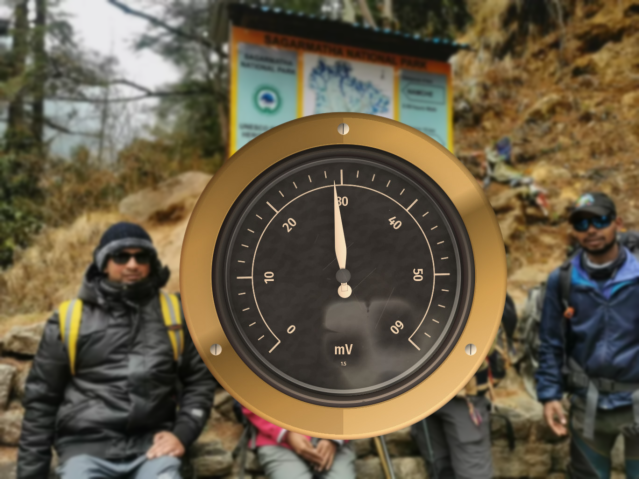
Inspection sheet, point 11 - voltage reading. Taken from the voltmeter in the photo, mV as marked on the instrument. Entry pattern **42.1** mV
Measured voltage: **29** mV
